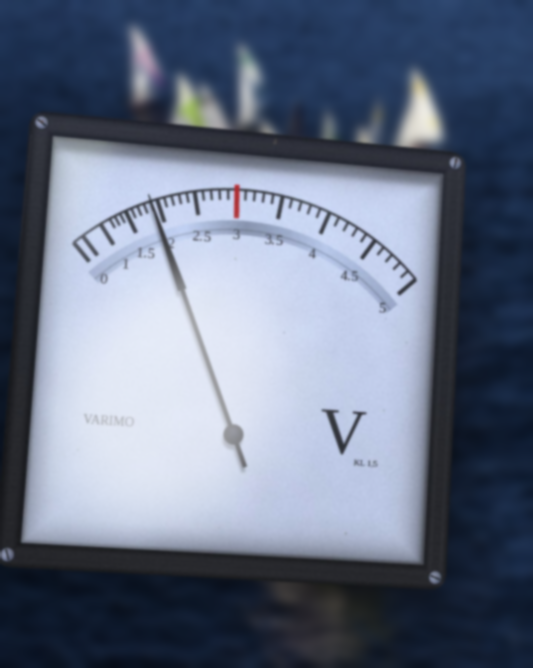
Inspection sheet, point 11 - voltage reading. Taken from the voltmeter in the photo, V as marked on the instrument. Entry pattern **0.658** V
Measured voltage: **1.9** V
